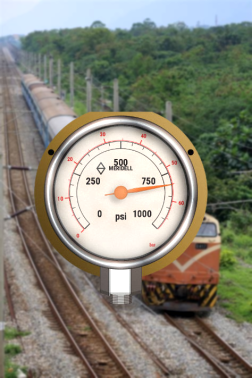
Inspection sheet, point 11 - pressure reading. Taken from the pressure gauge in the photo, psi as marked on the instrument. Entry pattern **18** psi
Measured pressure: **800** psi
